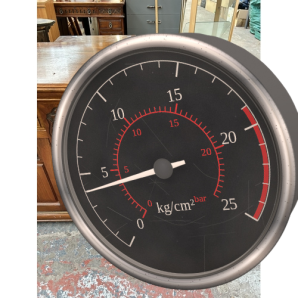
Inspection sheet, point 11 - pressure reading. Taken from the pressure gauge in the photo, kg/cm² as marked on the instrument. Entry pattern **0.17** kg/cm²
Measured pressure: **4** kg/cm²
